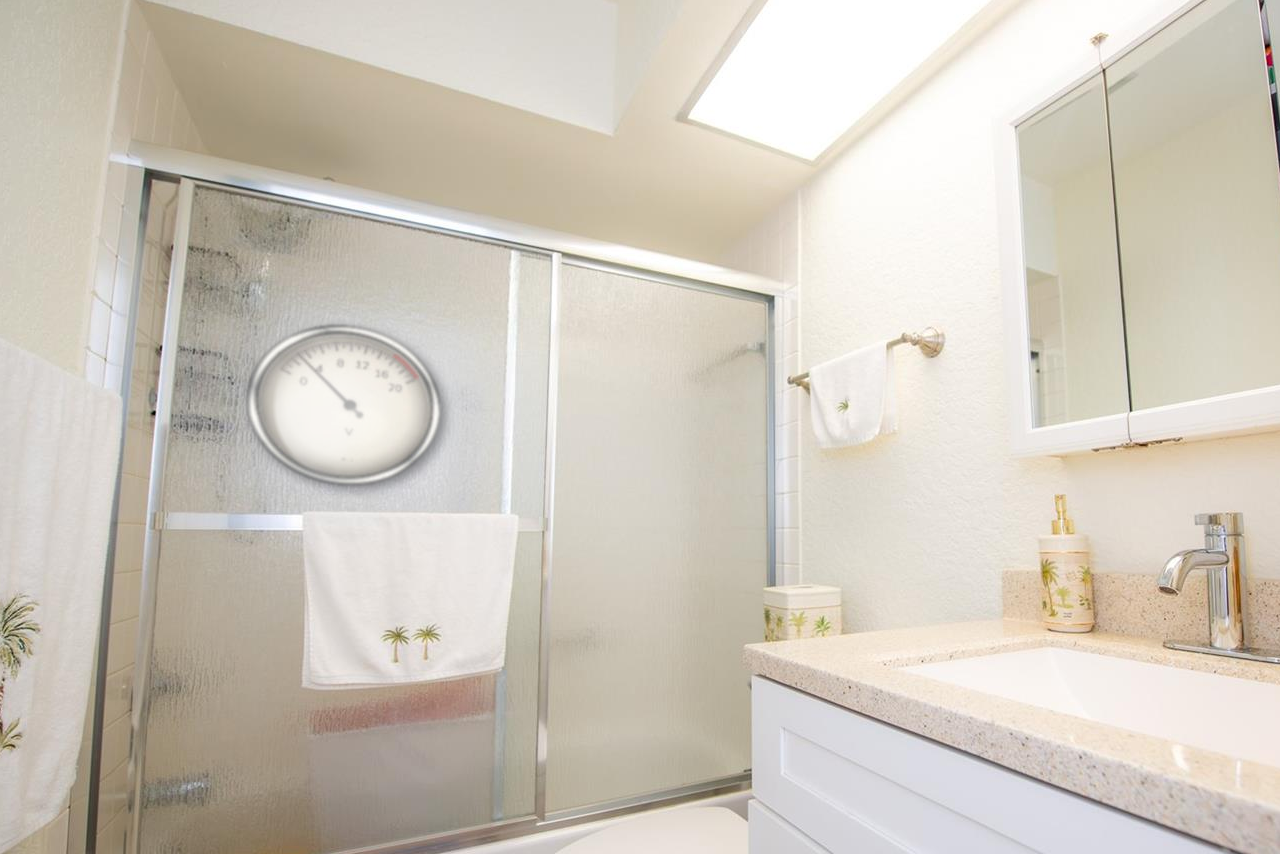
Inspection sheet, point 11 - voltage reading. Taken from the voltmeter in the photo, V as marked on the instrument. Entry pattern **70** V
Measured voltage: **3** V
